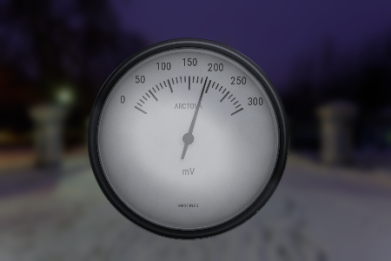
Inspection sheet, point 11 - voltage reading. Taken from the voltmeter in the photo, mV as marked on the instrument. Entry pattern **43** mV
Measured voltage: **190** mV
